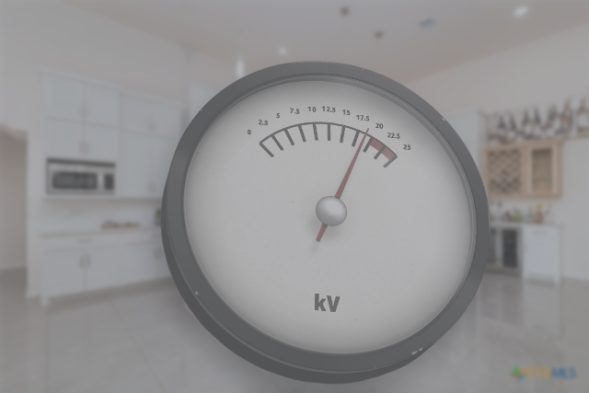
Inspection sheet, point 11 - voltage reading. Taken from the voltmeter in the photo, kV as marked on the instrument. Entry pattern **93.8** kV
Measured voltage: **18.75** kV
